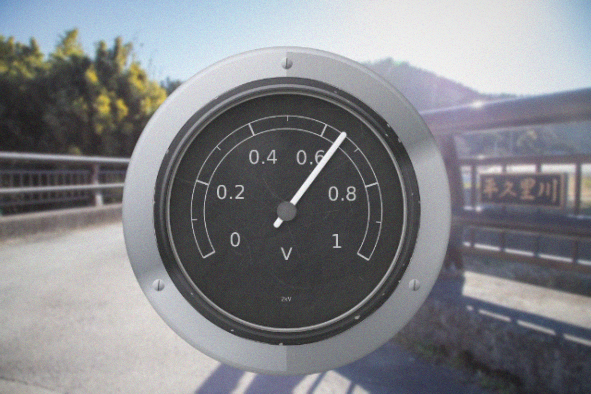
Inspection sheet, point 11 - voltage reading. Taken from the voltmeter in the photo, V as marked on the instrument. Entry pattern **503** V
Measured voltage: **0.65** V
